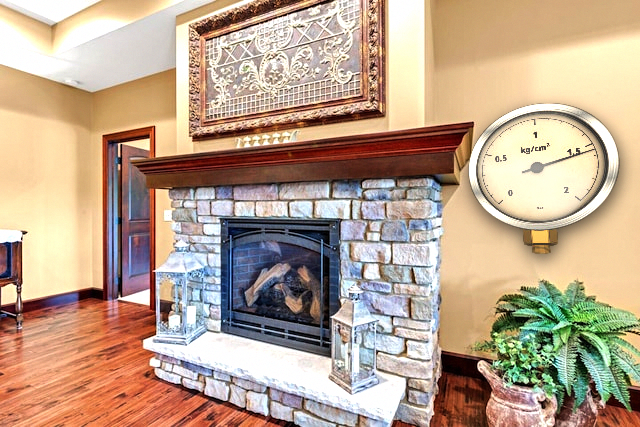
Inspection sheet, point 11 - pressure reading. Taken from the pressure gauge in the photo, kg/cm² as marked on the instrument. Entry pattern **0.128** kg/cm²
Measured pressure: **1.55** kg/cm²
